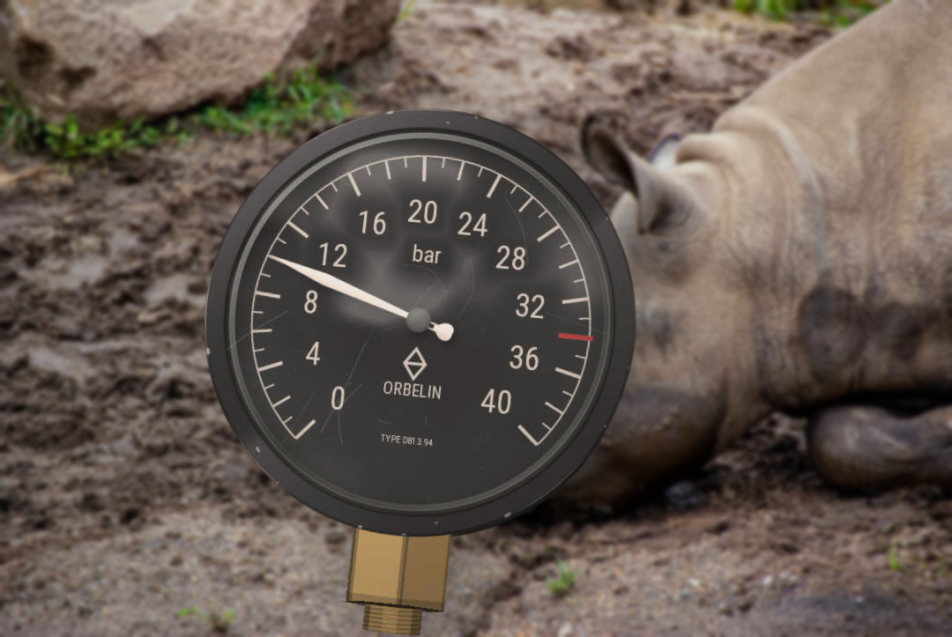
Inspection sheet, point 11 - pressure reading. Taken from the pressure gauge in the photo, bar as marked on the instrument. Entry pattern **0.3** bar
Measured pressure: **10** bar
